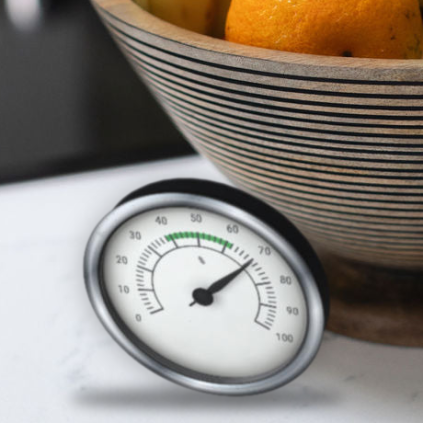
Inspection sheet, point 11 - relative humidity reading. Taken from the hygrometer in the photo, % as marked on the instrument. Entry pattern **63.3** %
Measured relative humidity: **70** %
